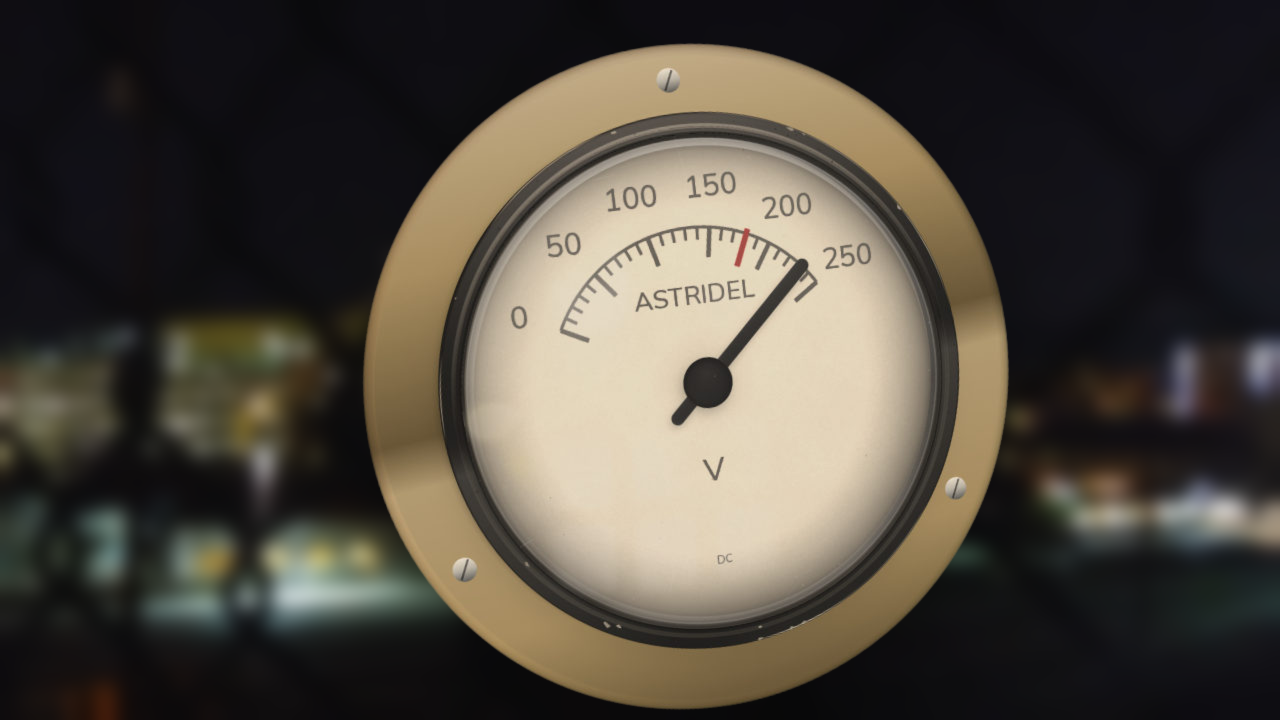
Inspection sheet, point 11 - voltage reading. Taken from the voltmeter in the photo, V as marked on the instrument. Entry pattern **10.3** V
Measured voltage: **230** V
